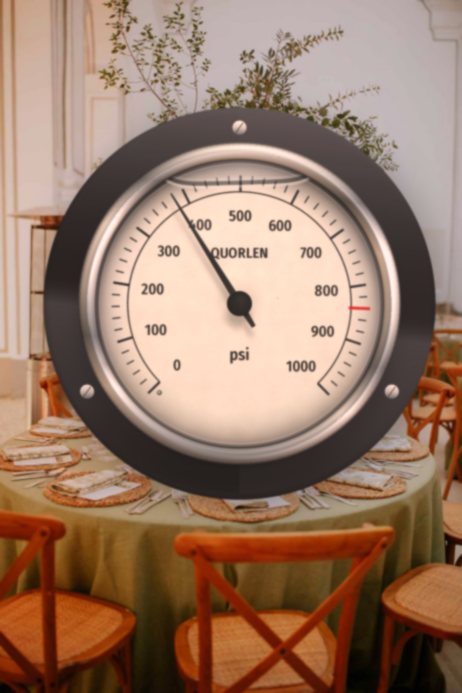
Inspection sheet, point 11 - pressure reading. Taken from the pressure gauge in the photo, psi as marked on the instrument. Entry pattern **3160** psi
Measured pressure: **380** psi
